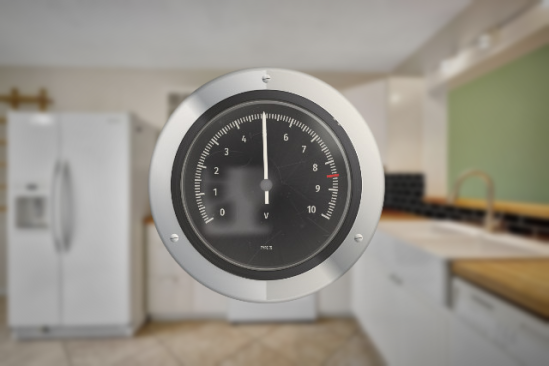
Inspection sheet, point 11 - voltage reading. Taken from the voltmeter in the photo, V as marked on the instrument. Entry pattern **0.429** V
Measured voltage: **5** V
